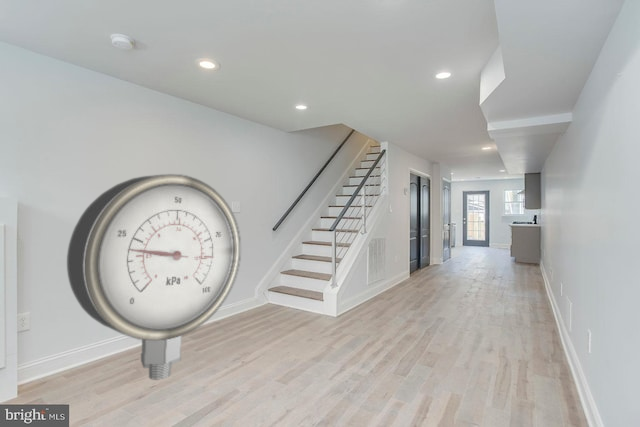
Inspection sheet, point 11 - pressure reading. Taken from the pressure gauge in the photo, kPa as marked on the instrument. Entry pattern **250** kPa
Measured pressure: **20** kPa
